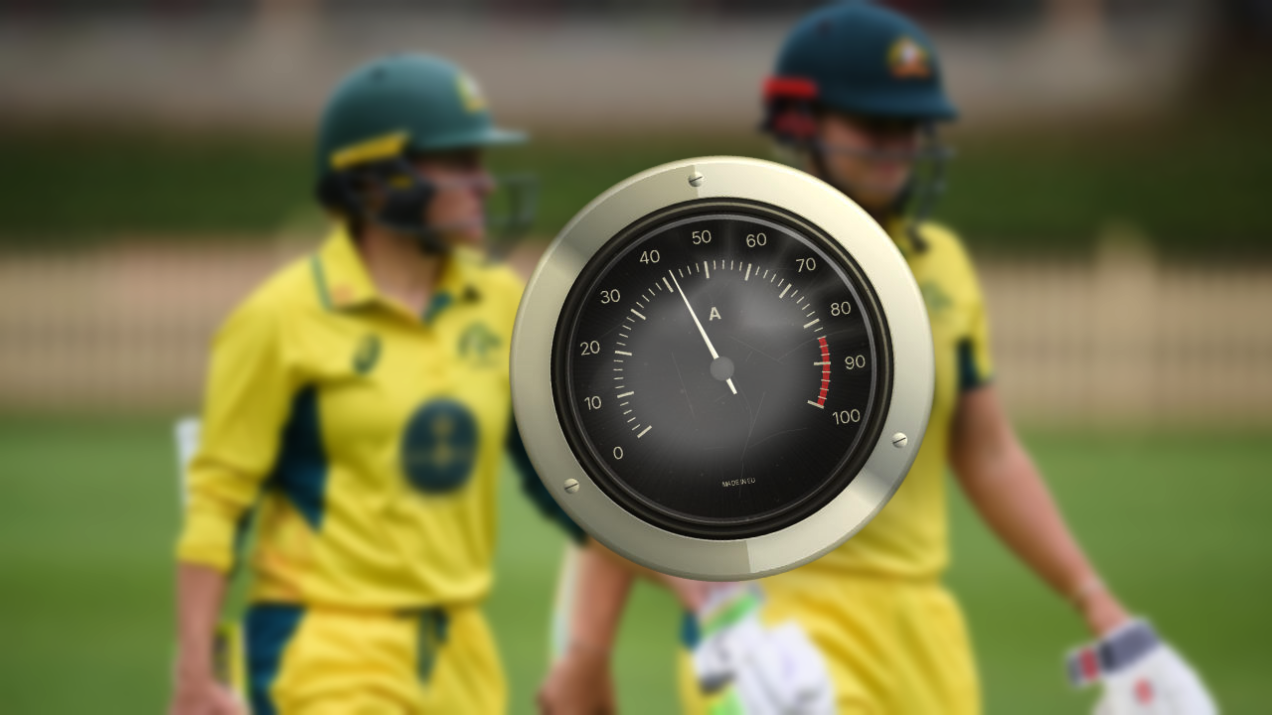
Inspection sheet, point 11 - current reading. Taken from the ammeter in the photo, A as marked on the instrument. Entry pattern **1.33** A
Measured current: **42** A
